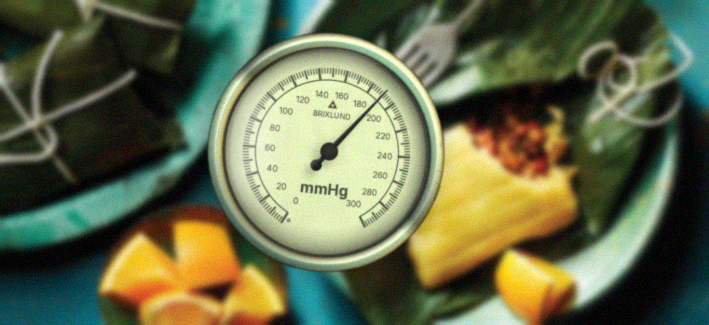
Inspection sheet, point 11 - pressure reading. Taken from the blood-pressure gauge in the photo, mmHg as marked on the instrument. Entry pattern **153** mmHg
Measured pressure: **190** mmHg
